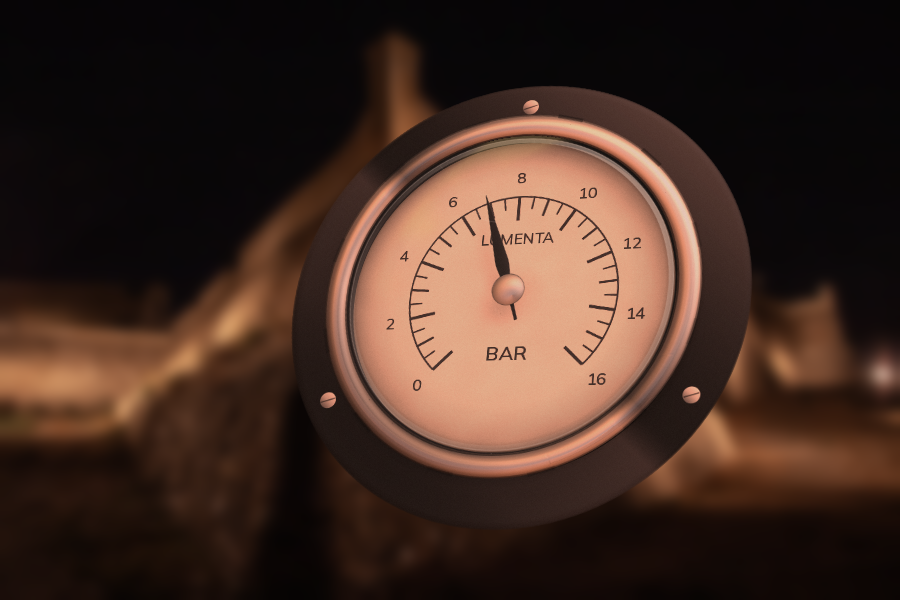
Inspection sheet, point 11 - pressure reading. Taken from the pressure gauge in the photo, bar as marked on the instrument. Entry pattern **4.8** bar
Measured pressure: **7** bar
